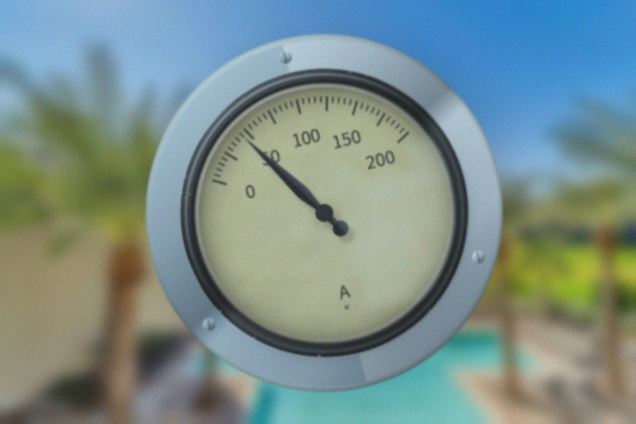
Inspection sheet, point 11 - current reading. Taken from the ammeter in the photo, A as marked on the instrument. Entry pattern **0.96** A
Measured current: **45** A
